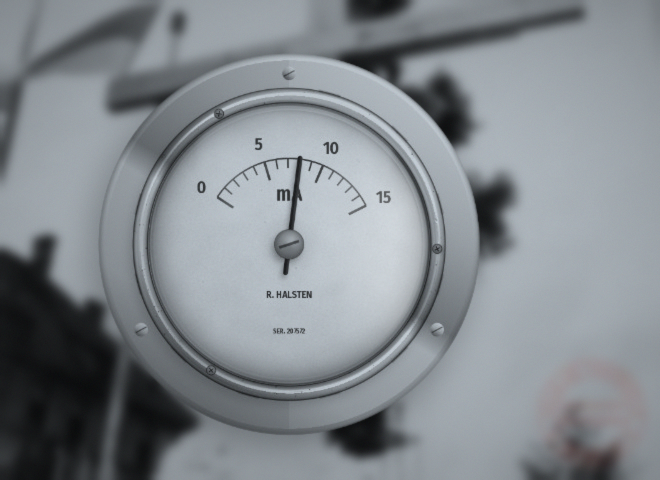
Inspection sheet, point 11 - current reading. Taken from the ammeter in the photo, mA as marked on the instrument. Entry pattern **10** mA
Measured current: **8** mA
